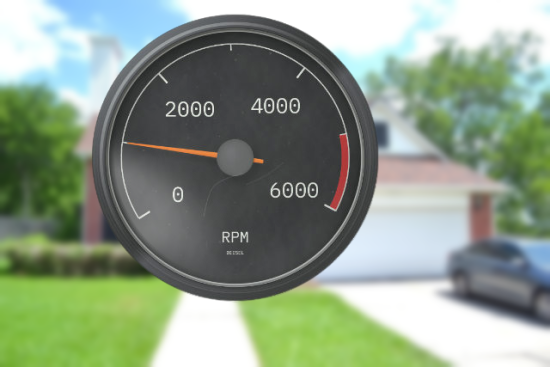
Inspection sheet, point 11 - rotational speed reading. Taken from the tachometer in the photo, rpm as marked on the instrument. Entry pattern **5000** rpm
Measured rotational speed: **1000** rpm
